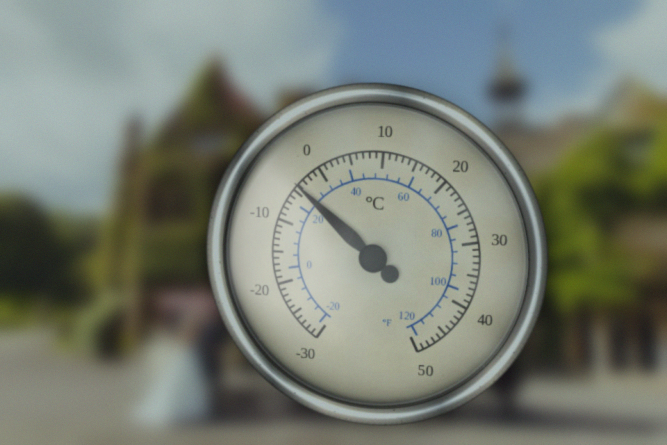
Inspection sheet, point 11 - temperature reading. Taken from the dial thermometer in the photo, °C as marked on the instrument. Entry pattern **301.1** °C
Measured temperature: **-4** °C
